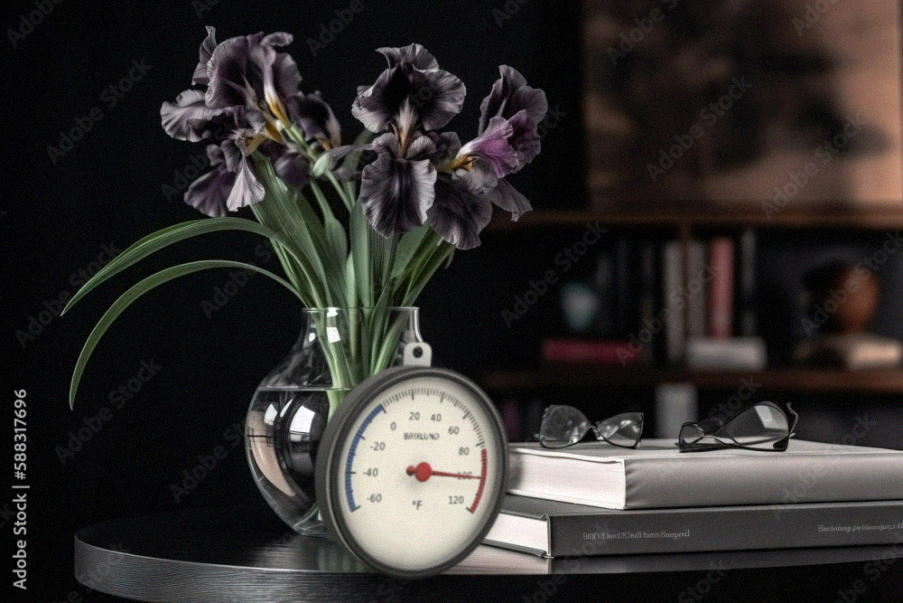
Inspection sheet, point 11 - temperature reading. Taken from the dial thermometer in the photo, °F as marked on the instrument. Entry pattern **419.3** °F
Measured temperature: **100** °F
